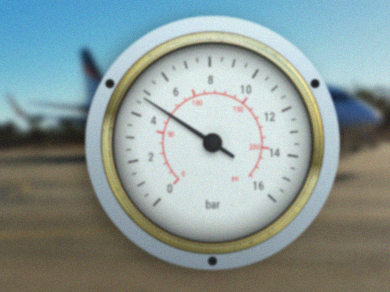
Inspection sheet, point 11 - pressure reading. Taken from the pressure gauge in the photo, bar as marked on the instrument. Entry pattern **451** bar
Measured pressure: **4.75** bar
